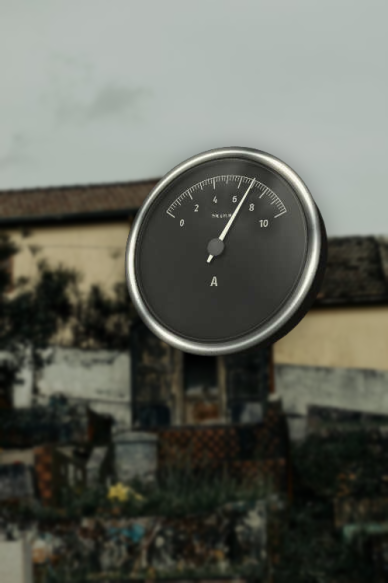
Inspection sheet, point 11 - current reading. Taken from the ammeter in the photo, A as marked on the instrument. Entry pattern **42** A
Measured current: **7** A
